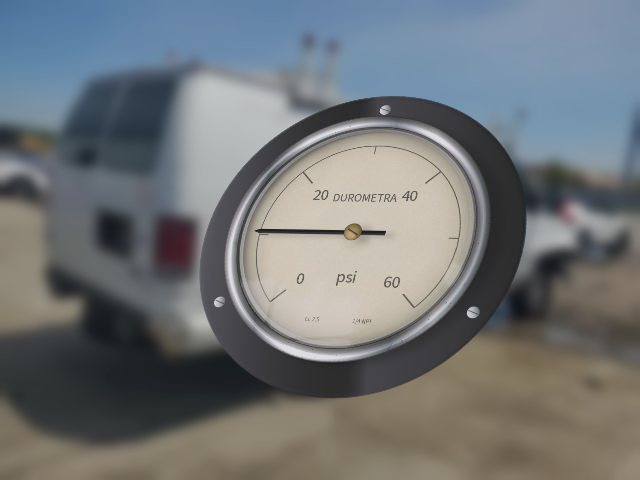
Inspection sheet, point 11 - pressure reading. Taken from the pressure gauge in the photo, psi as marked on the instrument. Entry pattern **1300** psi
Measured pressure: **10** psi
